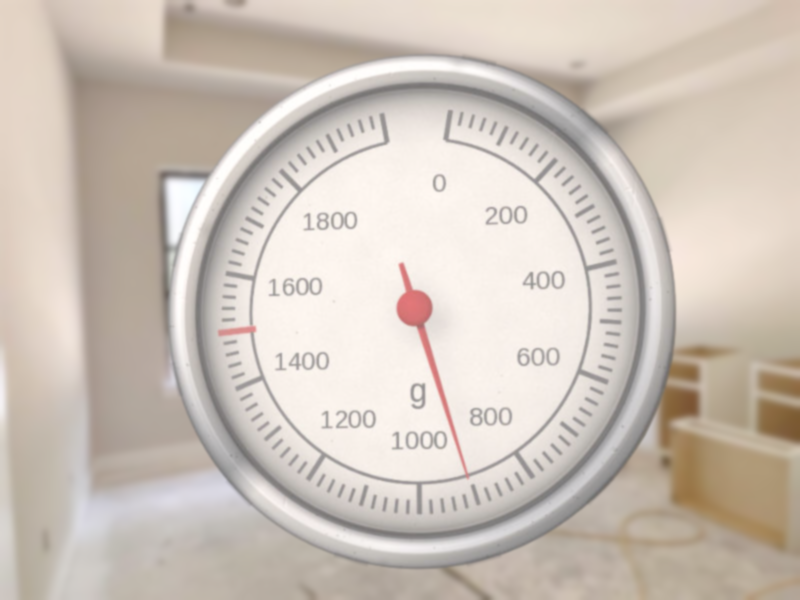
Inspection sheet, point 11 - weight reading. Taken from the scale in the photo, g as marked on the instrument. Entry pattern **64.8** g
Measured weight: **900** g
